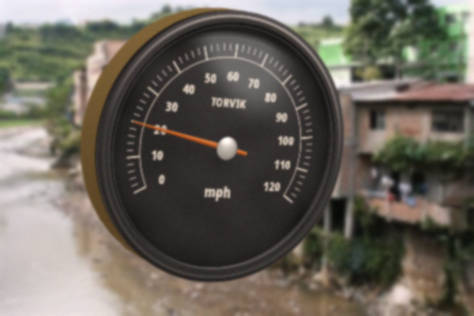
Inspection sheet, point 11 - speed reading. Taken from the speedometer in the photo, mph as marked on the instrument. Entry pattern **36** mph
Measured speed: **20** mph
